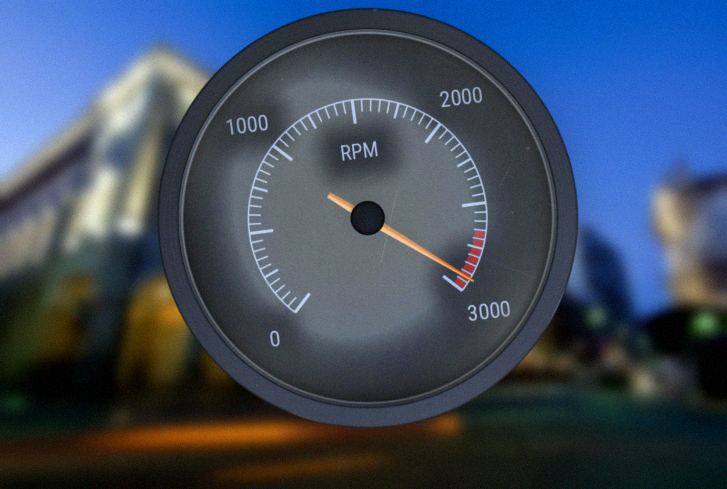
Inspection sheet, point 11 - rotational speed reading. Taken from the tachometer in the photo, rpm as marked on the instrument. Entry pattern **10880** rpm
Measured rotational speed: **2925** rpm
